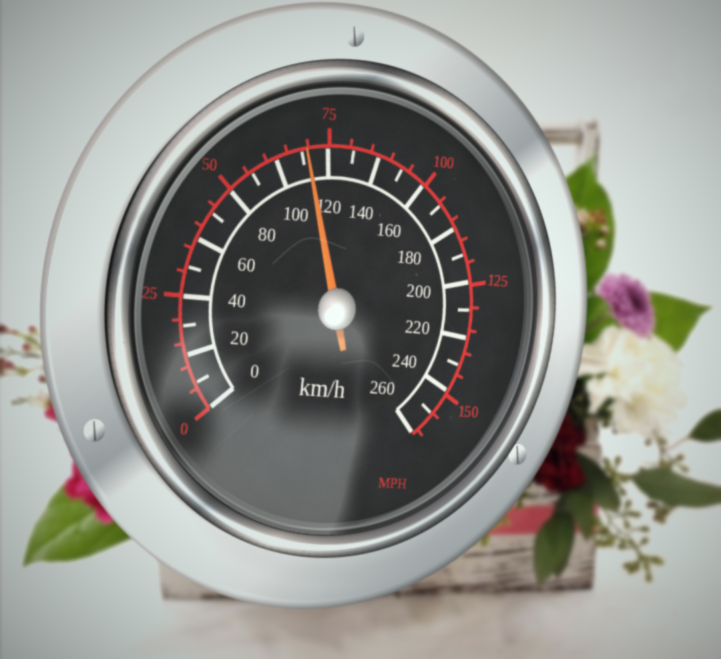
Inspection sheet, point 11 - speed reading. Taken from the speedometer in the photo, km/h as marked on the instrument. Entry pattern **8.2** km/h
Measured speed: **110** km/h
